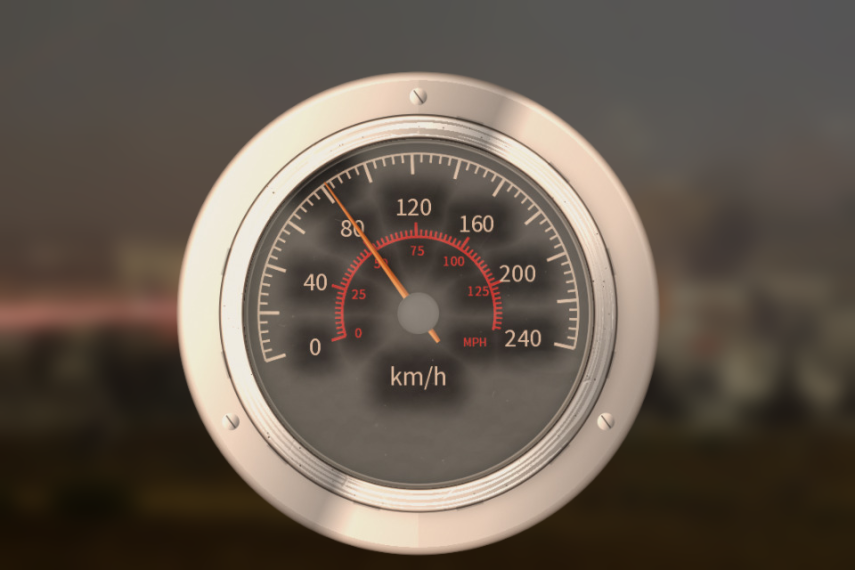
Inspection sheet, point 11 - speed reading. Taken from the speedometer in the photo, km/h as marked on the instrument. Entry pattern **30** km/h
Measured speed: **82** km/h
